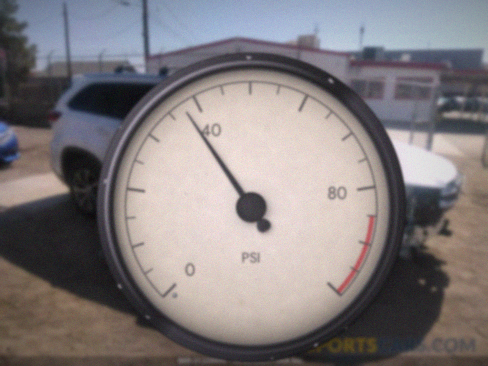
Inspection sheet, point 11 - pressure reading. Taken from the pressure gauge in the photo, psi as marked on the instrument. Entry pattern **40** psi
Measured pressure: **37.5** psi
